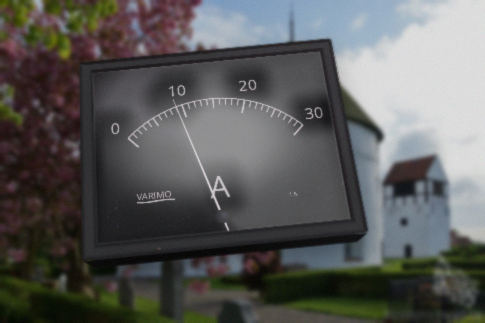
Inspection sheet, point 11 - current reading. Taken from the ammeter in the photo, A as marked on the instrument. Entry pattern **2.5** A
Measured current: **9** A
